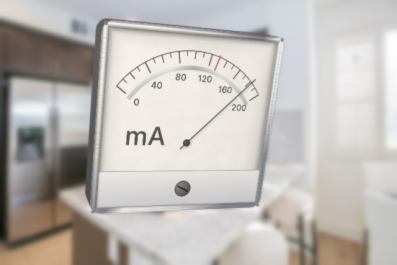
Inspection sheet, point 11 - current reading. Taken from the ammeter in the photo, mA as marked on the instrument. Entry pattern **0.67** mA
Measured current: **180** mA
